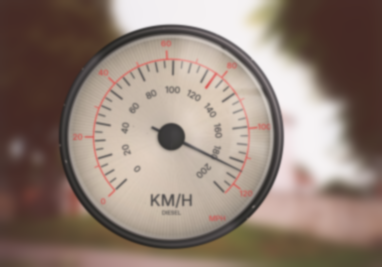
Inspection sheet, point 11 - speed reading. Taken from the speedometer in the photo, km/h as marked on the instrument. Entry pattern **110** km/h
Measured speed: **185** km/h
